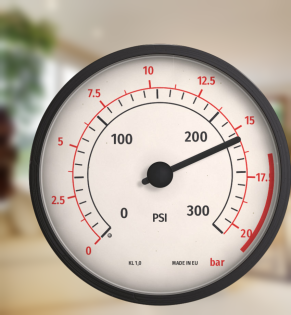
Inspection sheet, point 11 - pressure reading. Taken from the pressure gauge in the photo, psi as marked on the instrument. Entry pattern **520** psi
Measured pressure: **225** psi
